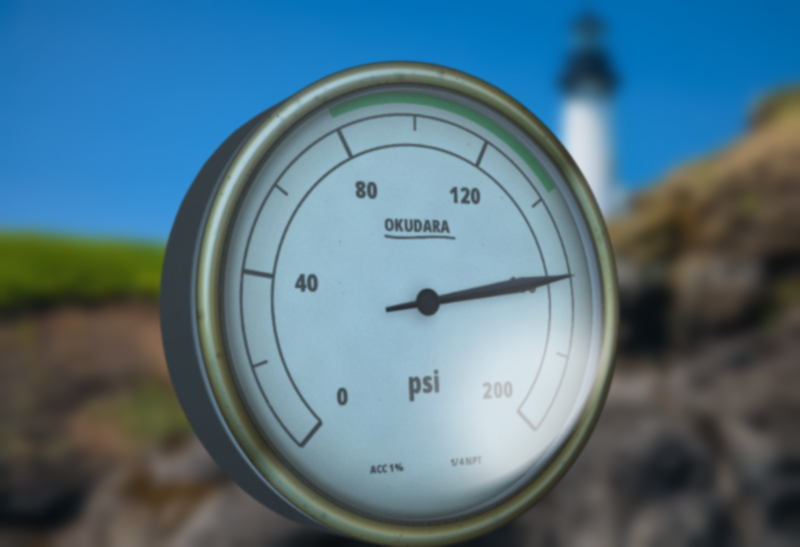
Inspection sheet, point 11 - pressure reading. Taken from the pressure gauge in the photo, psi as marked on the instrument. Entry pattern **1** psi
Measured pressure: **160** psi
